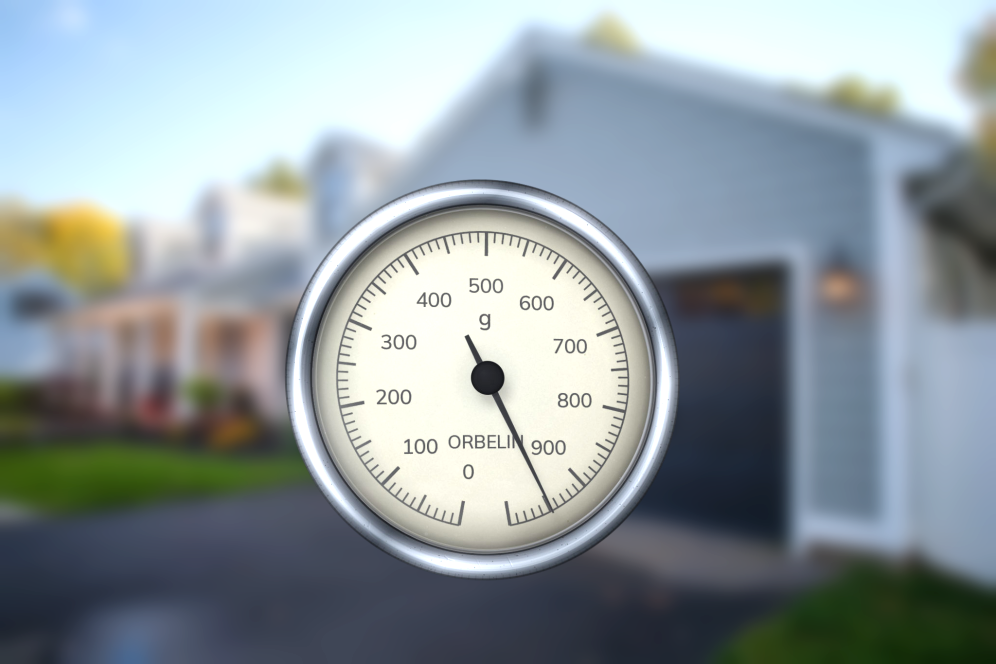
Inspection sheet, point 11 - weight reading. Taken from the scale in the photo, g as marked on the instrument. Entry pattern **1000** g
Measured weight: **950** g
